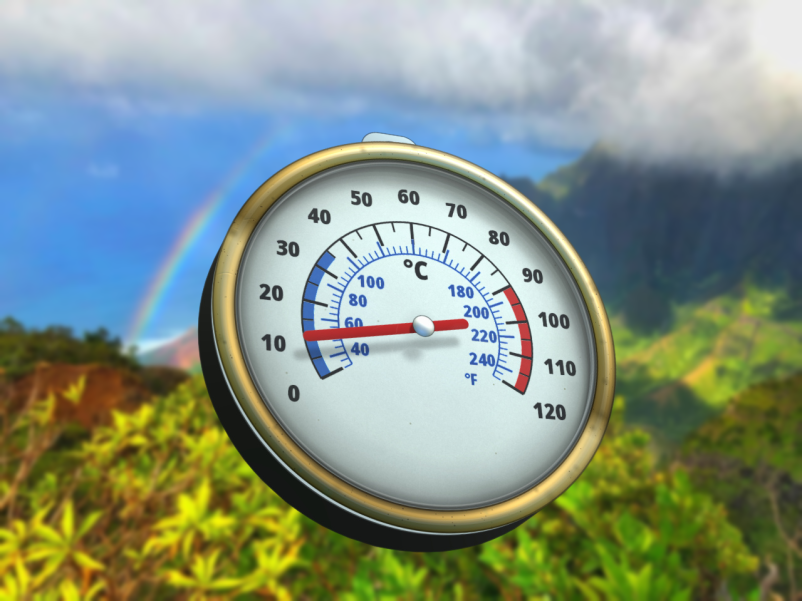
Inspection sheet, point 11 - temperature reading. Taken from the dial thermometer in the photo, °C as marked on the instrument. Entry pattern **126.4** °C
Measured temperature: **10** °C
